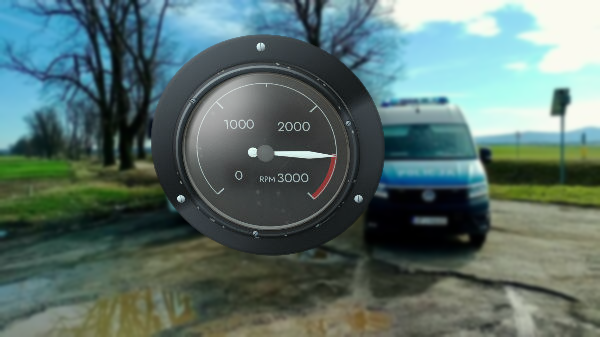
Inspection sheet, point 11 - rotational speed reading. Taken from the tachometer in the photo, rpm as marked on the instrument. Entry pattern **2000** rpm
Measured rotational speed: **2500** rpm
